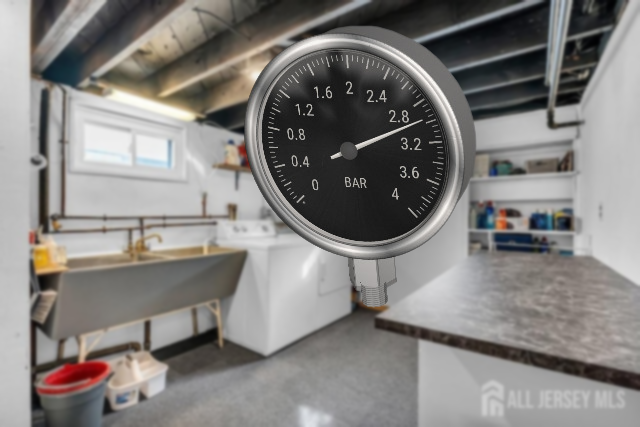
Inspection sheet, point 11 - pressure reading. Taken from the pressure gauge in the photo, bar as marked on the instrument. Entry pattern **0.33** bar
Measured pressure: **2.95** bar
